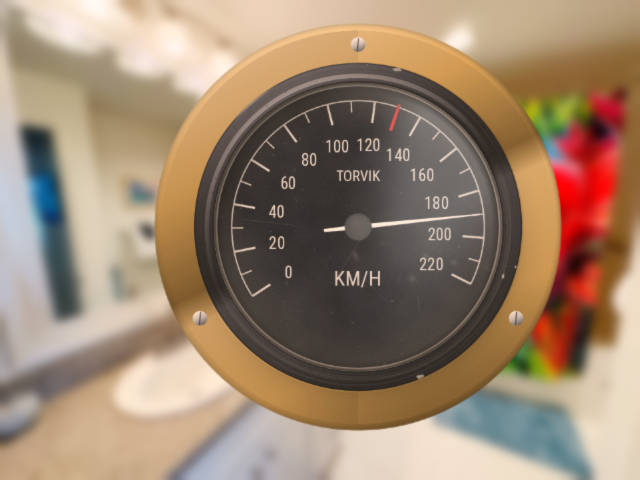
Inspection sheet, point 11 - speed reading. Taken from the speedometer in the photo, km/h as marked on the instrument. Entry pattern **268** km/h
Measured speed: **190** km/h
